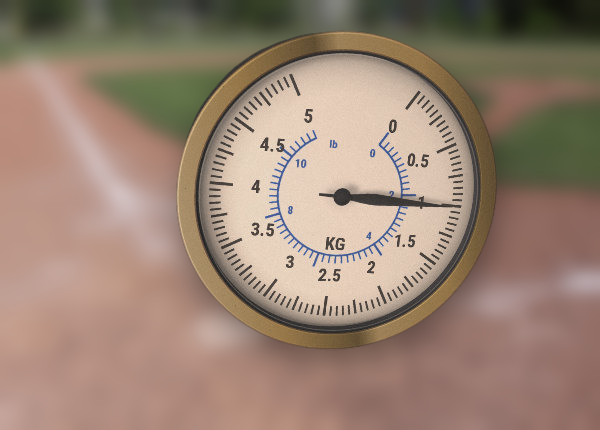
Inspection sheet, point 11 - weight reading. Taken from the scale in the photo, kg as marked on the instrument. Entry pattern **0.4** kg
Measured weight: **1** kg
